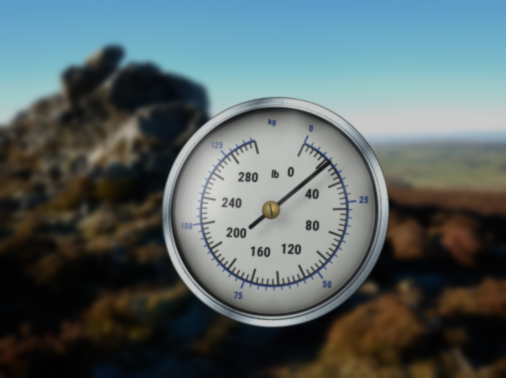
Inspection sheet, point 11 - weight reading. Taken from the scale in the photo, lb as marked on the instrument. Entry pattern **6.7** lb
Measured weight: **24** lb
